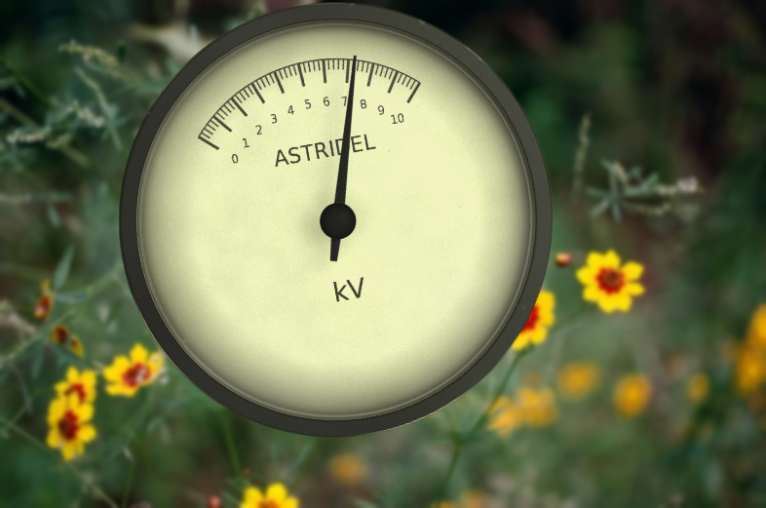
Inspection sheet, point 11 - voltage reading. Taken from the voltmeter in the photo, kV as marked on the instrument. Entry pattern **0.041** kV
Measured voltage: **7.2** kV
